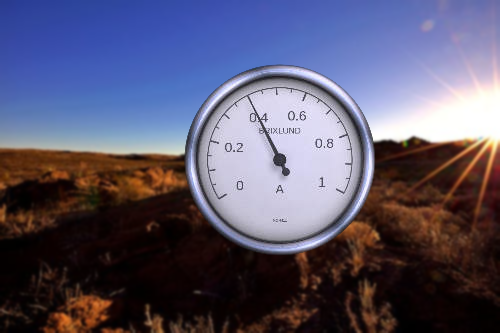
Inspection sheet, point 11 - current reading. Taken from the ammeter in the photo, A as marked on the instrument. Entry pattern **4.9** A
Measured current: **0.4** A
